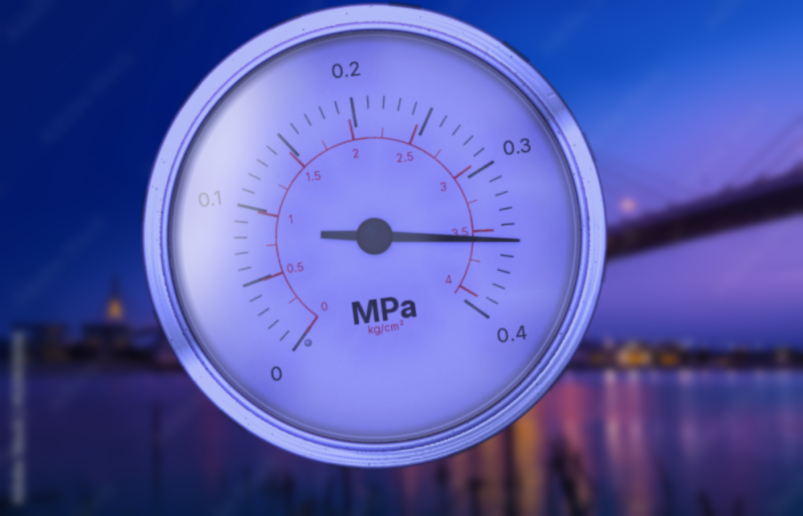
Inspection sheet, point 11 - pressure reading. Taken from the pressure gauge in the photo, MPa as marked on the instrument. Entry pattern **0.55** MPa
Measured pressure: **0.35** MPa
